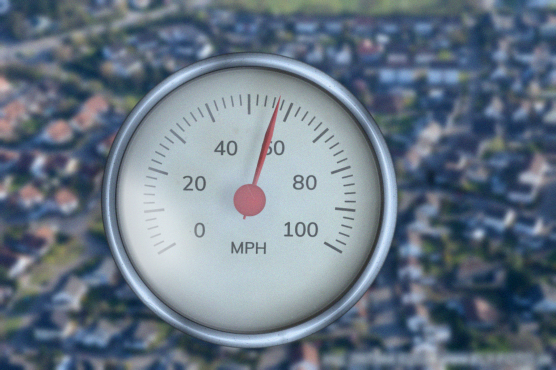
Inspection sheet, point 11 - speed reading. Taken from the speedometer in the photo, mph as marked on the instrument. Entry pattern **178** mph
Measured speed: **57** mph
